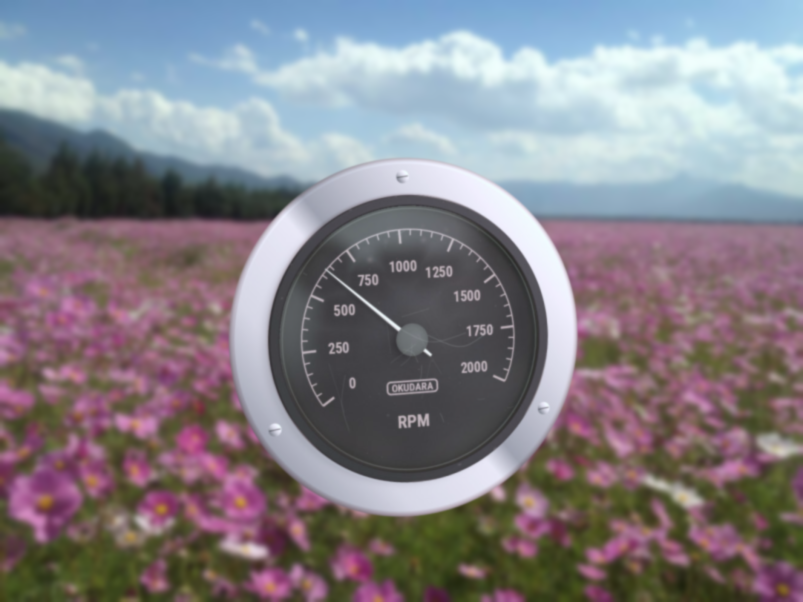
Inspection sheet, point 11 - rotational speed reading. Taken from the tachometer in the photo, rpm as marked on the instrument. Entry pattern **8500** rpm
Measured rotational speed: **625** rpm
